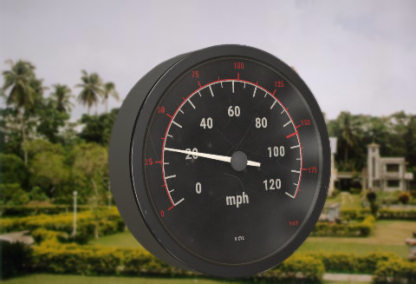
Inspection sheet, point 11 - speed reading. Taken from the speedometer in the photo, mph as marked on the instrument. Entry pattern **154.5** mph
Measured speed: **20** mph
